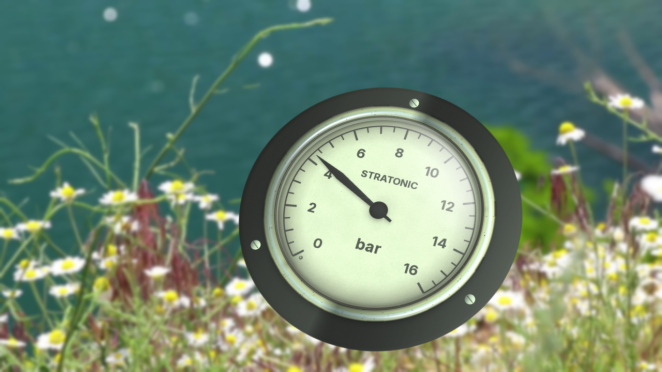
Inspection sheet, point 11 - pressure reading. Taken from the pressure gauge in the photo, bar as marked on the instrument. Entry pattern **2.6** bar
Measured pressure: **4.25** bar
